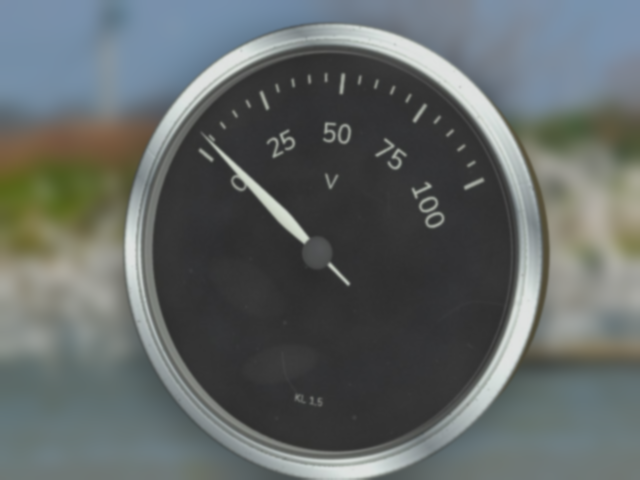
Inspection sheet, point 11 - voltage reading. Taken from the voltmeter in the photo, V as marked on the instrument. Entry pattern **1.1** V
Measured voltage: **5** V
